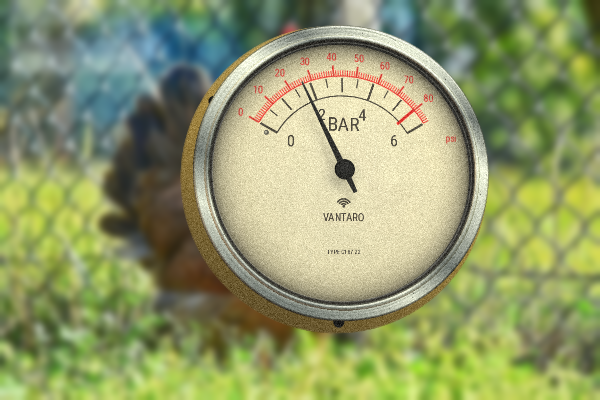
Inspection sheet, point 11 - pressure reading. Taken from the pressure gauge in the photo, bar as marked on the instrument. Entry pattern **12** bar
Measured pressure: **1.75** bar
